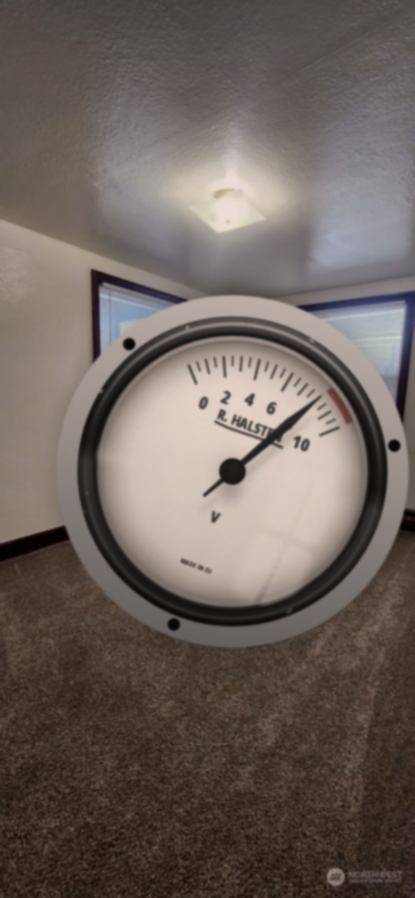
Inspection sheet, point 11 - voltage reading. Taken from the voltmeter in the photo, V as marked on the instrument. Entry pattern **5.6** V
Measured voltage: **8** V
